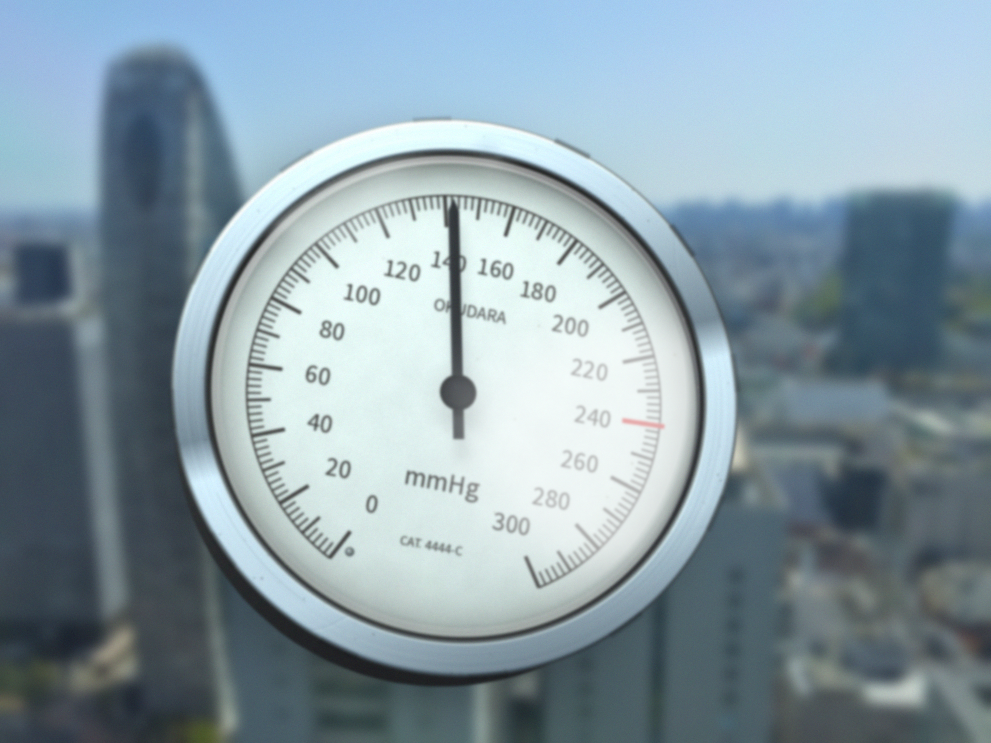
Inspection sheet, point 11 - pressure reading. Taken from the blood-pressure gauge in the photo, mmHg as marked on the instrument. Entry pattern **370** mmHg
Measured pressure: **142** mmHg
